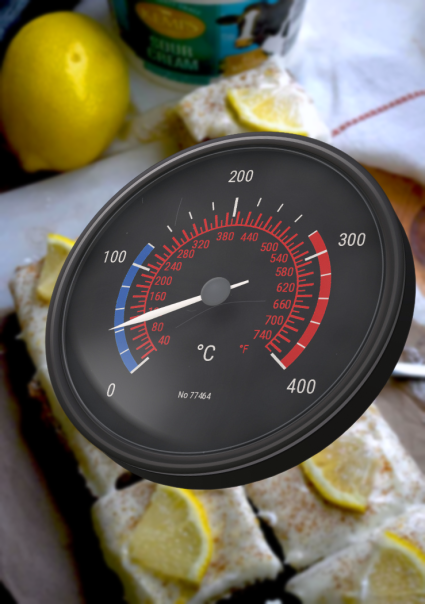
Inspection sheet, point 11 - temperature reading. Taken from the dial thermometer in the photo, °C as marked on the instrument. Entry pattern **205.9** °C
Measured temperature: **40** °C
